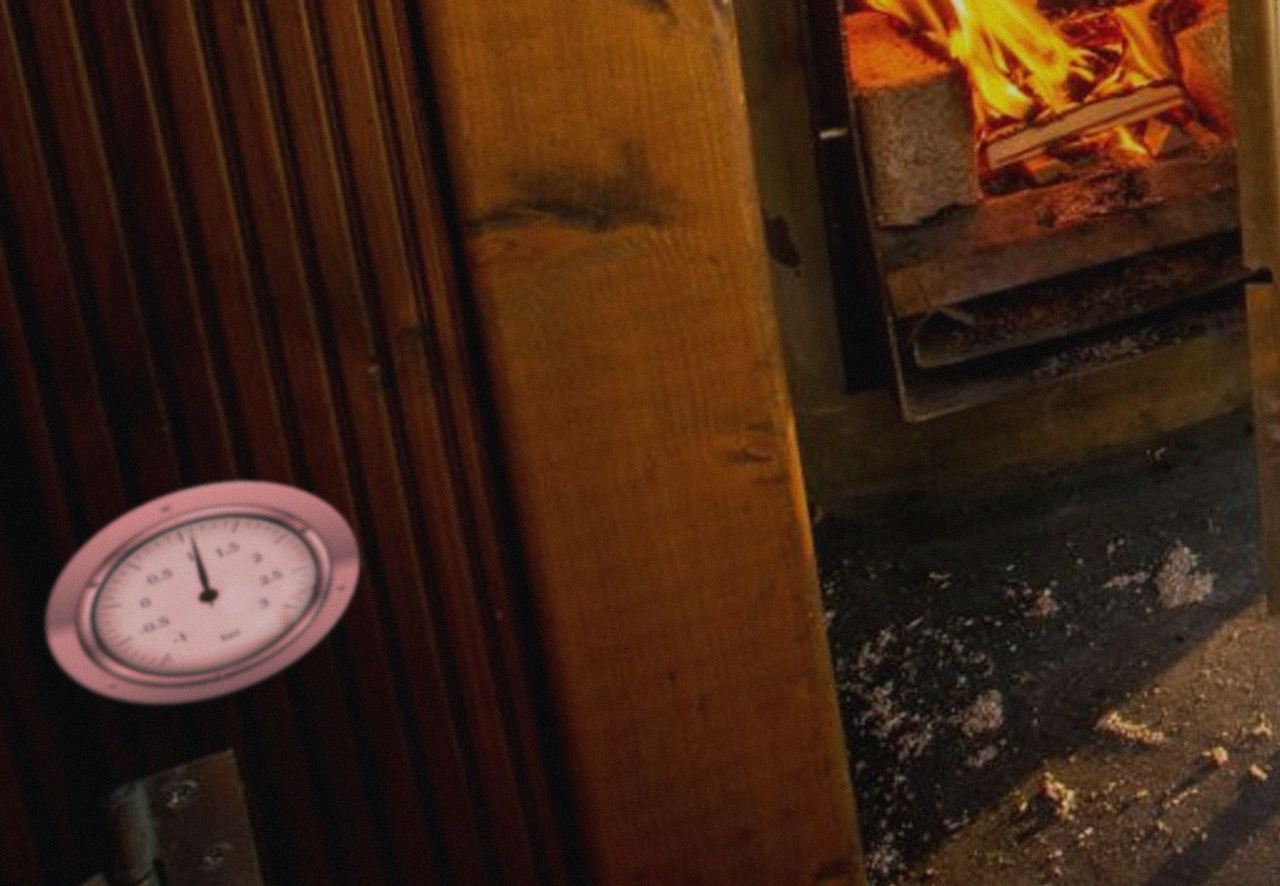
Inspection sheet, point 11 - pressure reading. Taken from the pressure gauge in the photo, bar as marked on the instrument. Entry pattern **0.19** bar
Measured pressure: **1.1** bar
